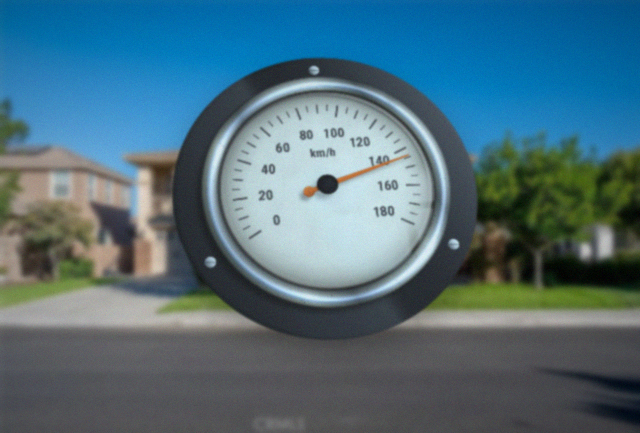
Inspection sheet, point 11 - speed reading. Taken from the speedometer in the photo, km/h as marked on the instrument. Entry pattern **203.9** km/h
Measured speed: **145** km/h
